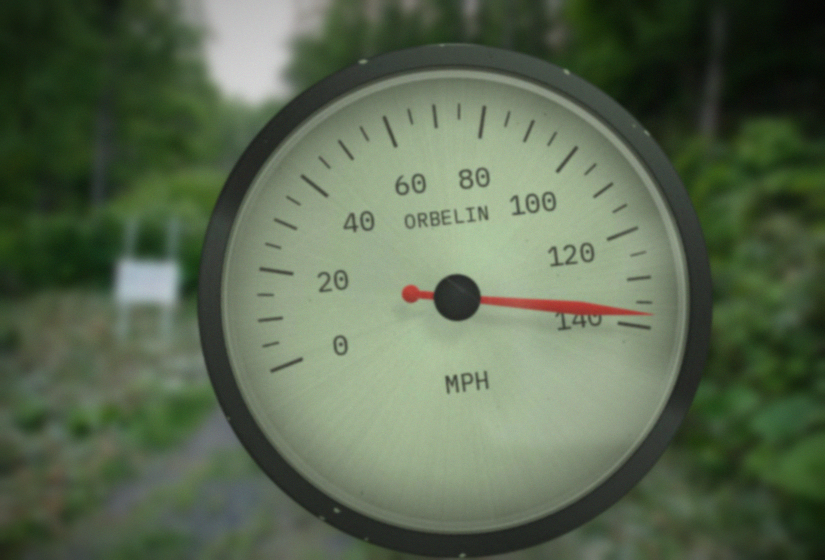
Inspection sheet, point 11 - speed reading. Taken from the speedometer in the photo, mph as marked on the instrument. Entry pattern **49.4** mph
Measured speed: **137.5** mph
